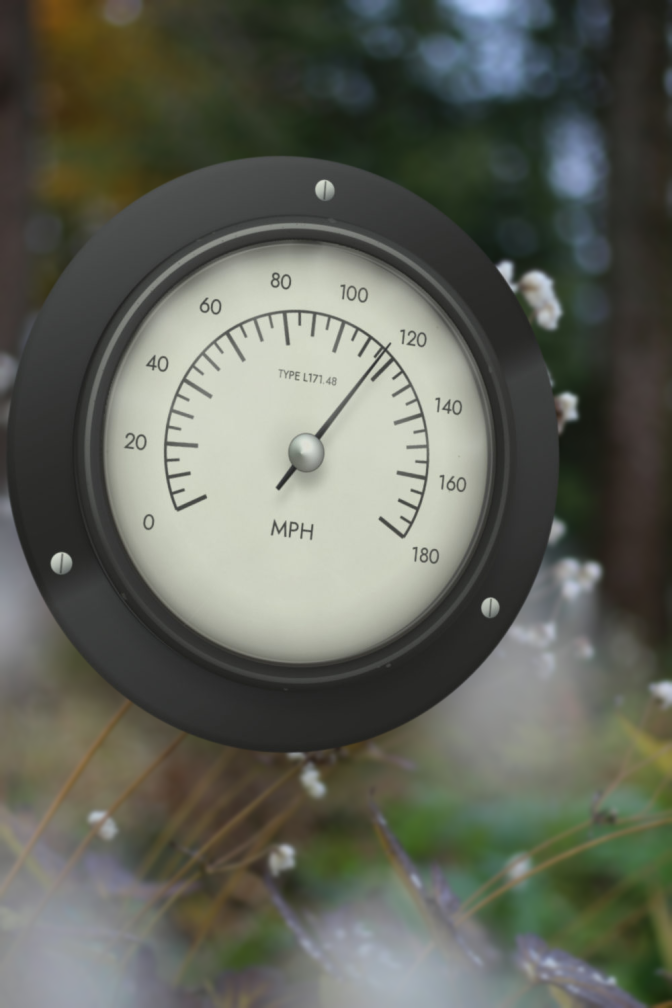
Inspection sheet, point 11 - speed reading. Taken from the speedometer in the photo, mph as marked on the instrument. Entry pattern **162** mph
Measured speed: **115** mph
